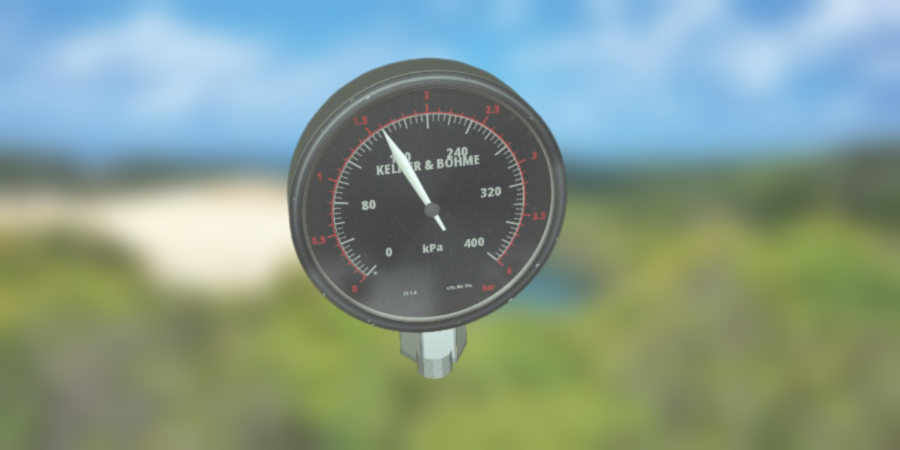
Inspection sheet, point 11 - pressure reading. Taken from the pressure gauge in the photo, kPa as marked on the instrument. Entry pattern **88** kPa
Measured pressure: **160** kPa
